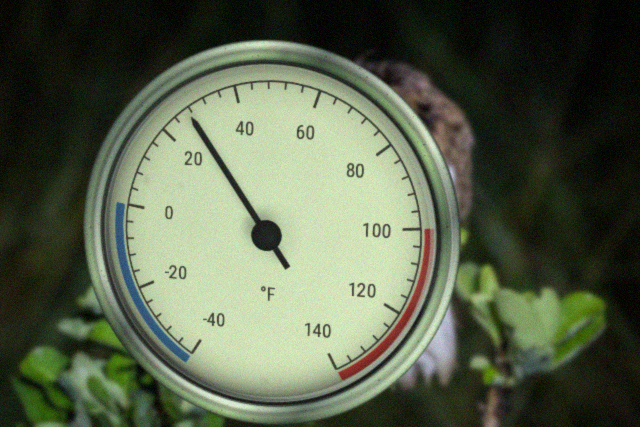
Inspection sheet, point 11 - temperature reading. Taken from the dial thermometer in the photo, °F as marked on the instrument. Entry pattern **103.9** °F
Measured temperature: **28** °F
